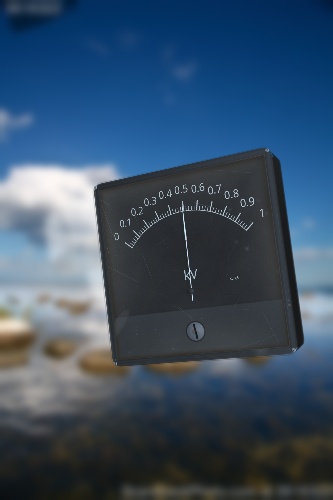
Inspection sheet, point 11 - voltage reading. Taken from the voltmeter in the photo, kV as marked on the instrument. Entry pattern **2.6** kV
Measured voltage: **0.5** kV
